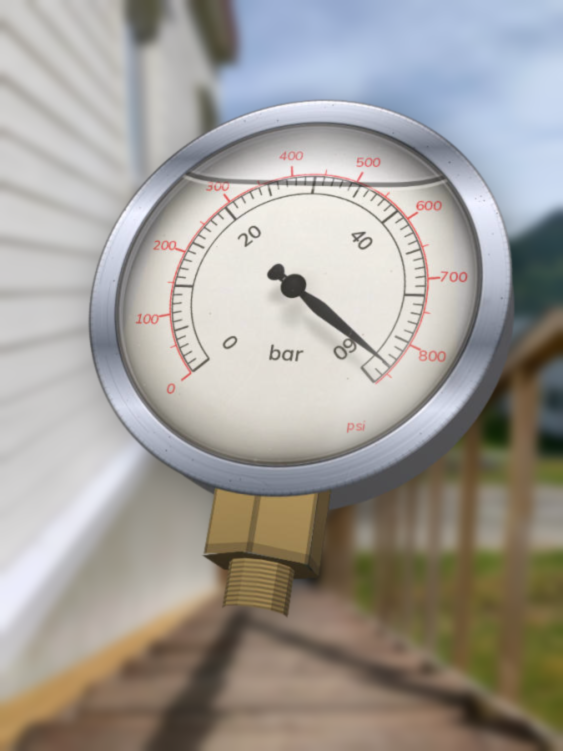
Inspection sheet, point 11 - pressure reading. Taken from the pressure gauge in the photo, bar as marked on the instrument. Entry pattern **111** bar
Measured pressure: **58** bar
